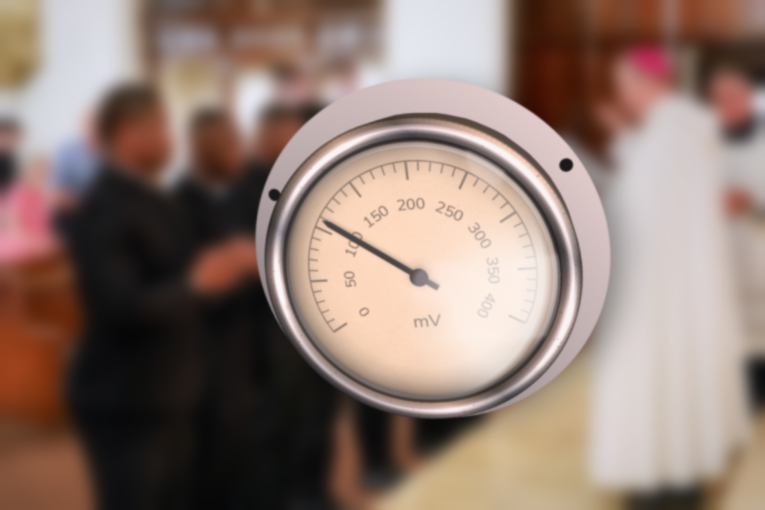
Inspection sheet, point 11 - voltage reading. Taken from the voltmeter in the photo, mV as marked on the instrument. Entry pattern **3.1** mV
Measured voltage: **110** mV
